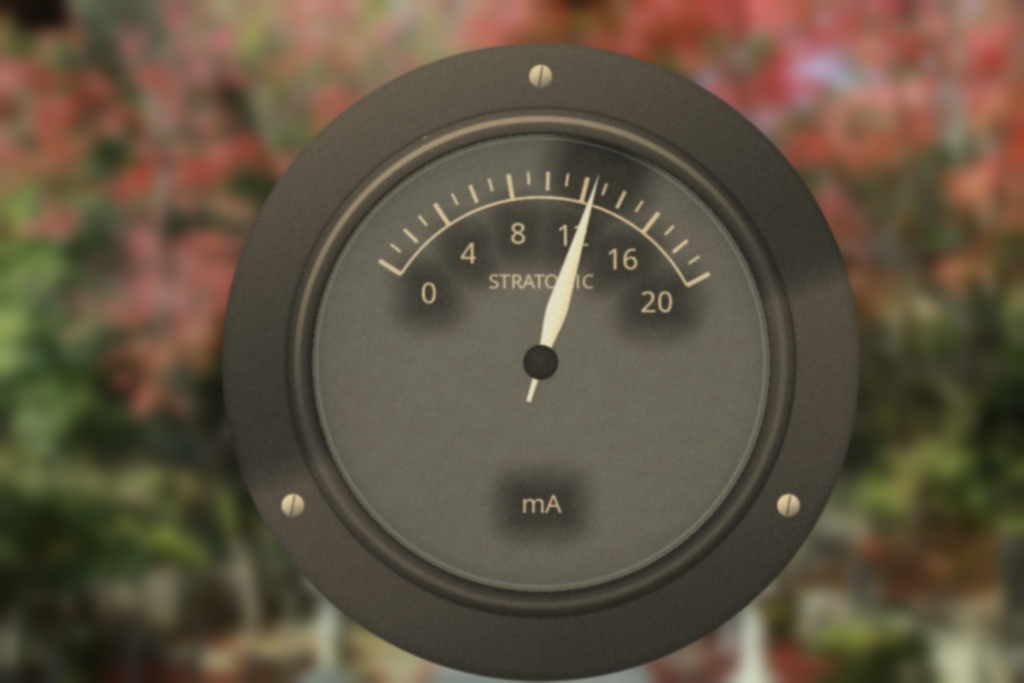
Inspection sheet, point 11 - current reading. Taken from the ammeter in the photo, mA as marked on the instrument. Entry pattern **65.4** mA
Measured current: **12.5** mA
